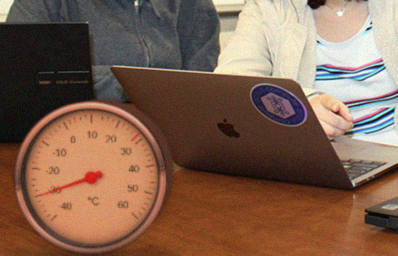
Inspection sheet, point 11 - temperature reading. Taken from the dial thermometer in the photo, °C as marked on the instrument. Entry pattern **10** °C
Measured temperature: **-30** °C
